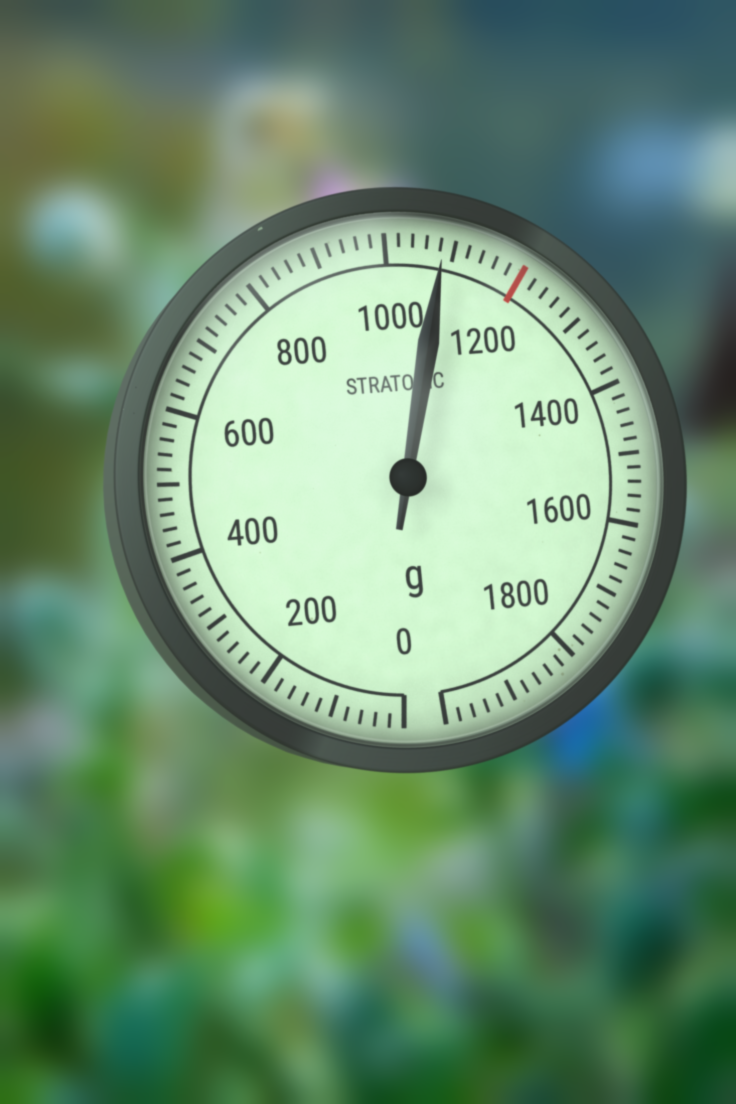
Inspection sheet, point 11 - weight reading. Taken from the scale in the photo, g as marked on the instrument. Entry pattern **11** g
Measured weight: **1080** g
